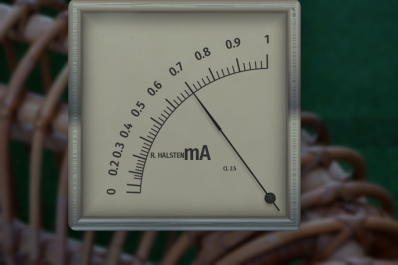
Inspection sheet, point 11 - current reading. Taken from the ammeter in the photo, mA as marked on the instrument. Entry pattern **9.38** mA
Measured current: **0.7** mA
